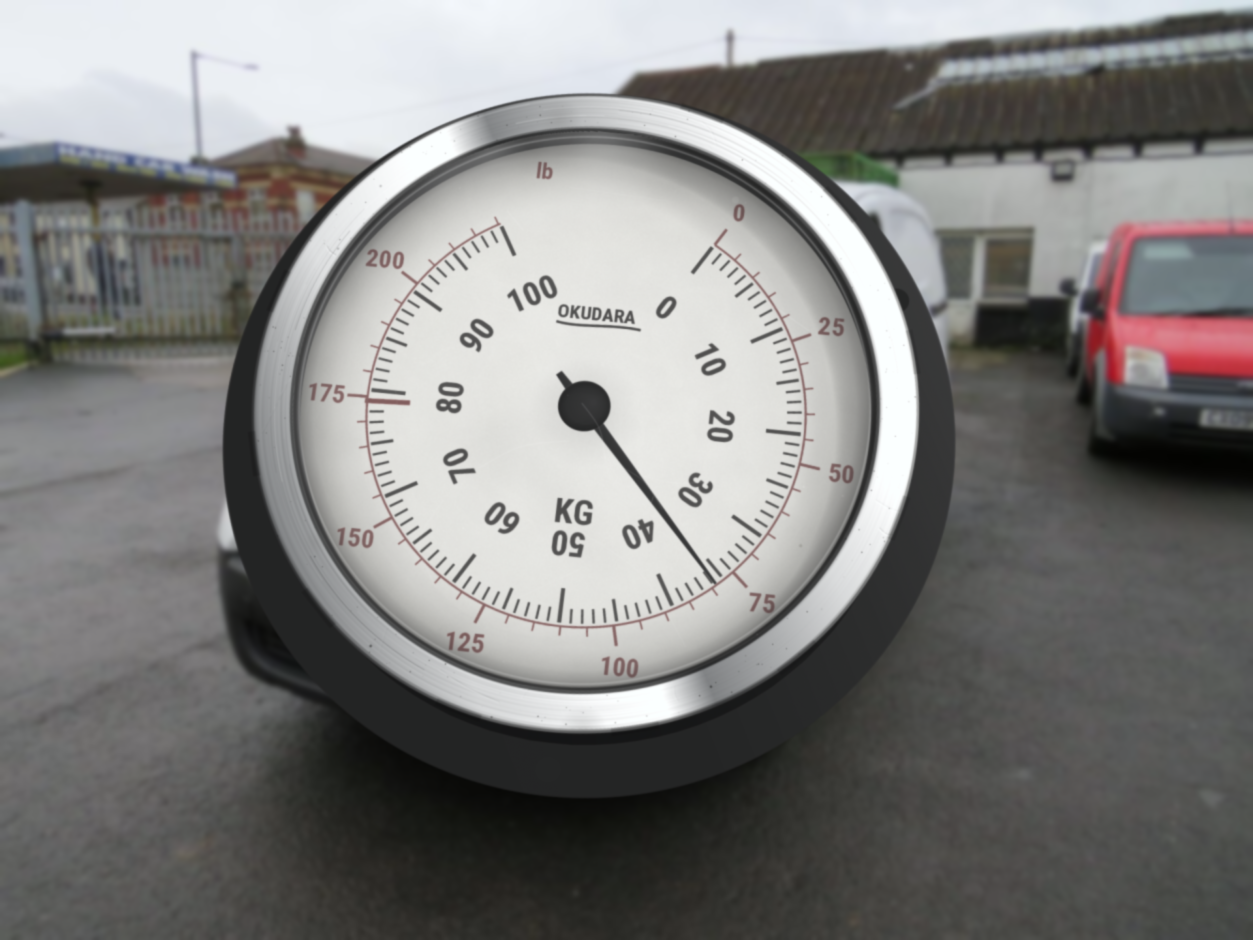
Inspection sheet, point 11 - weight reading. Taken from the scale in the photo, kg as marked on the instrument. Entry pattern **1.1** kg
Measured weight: **36** kg
